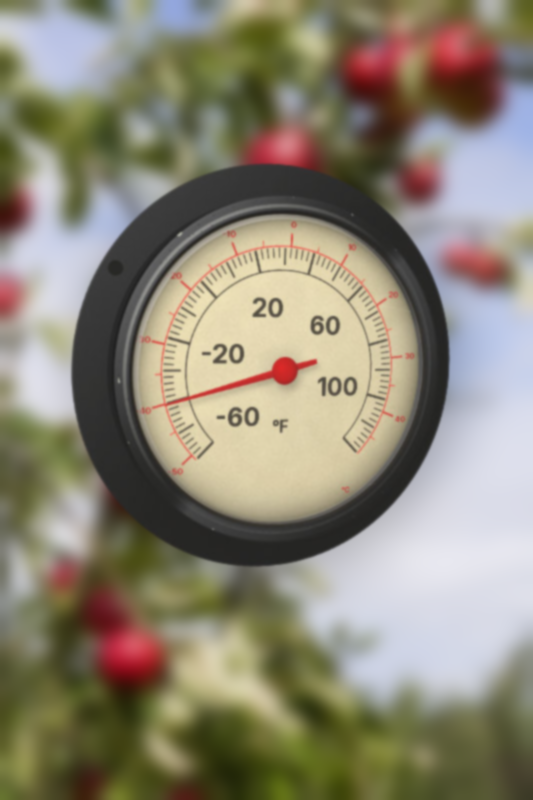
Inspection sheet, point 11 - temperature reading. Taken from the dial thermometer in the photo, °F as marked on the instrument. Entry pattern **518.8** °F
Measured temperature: **-40** °F
